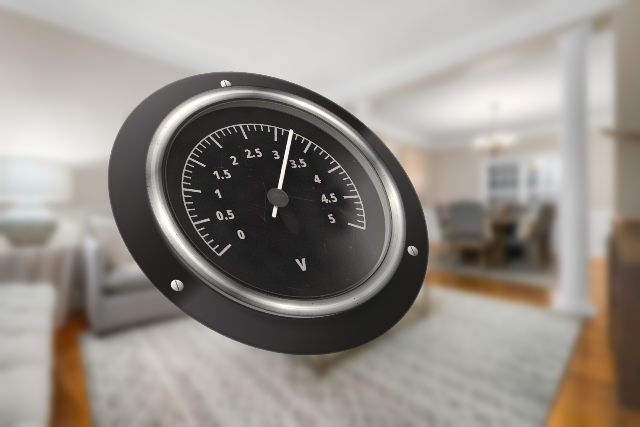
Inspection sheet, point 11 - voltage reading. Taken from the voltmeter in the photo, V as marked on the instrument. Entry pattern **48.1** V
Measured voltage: **3.2** V
